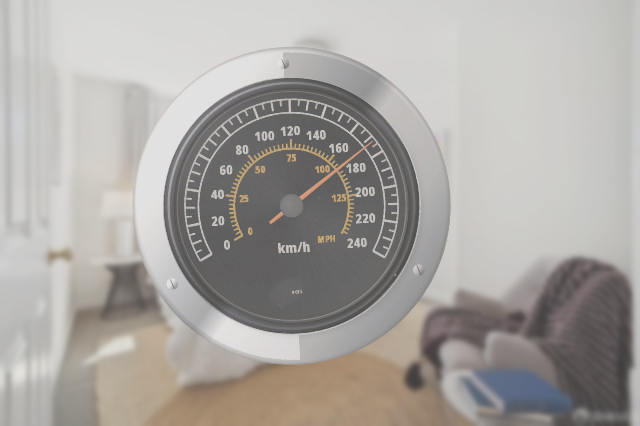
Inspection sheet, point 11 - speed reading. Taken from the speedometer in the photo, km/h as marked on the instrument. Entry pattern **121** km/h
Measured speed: **172.5** km/h
